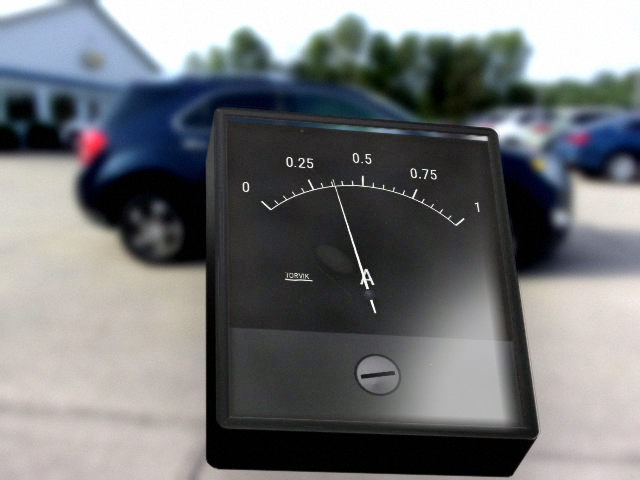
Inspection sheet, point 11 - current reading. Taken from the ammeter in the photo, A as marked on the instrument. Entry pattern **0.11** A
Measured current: **0.35** A
